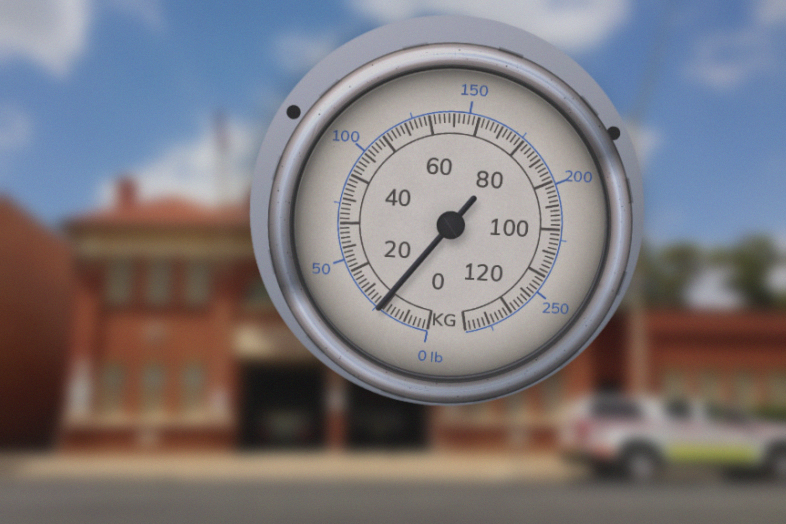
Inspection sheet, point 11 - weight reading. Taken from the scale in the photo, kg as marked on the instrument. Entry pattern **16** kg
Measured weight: **11** kg
